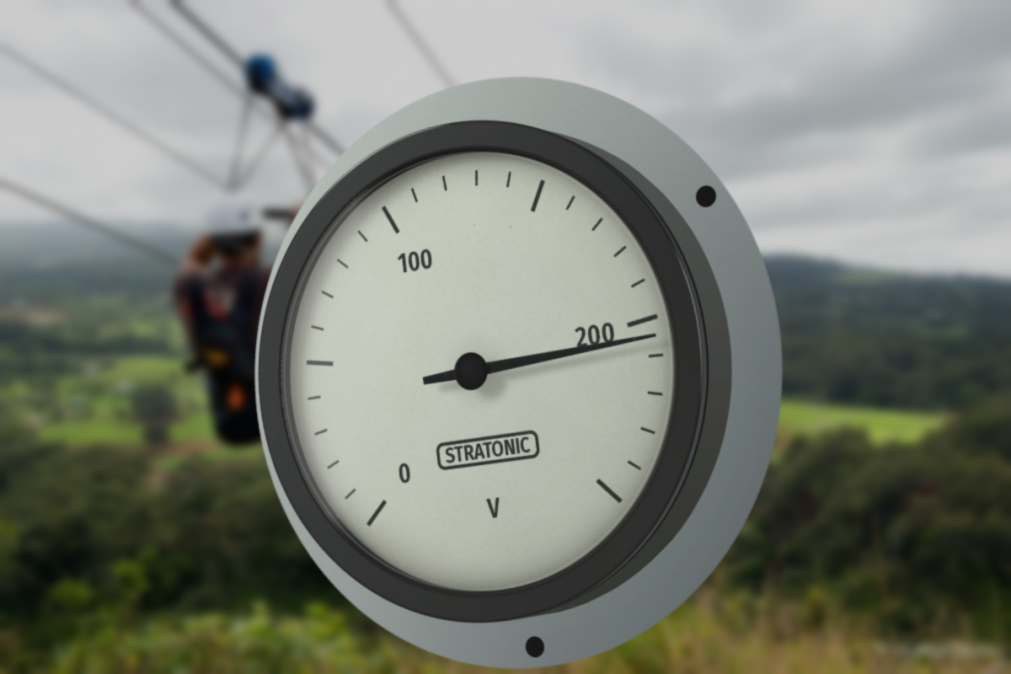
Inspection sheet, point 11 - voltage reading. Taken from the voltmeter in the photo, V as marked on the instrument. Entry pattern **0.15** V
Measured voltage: **205** V
